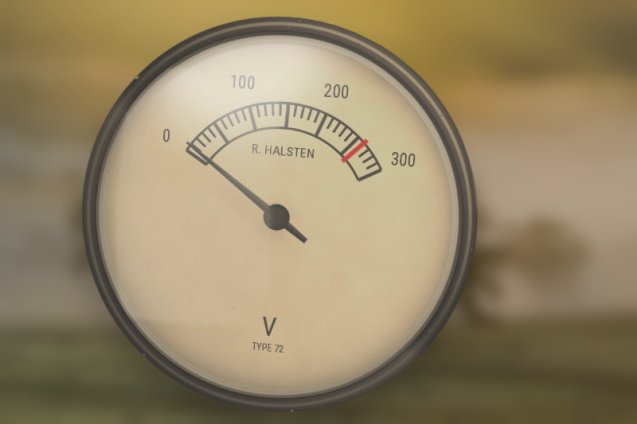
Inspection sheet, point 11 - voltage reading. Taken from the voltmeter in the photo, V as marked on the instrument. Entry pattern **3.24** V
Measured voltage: **10** V
